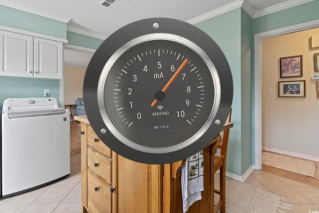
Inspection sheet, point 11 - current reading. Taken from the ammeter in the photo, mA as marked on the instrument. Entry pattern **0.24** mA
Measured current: **6.4** mA
